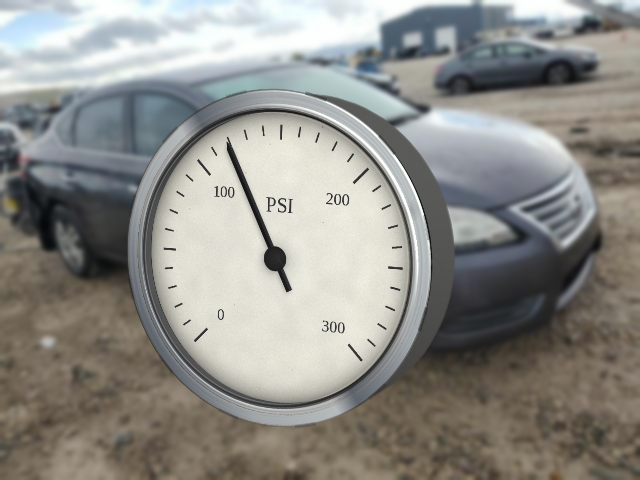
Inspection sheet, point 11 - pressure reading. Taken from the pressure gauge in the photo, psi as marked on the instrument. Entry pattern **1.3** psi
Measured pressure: **120** psi
